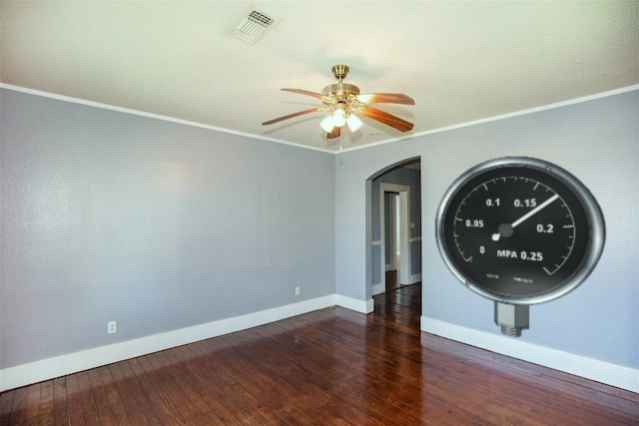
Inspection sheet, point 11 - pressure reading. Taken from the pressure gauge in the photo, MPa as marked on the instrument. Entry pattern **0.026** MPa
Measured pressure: **0.17** MPa
